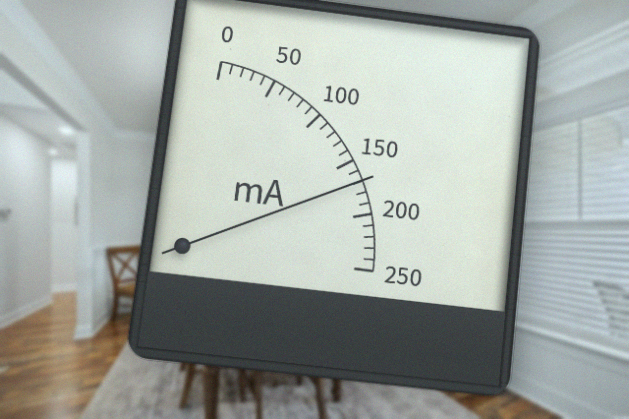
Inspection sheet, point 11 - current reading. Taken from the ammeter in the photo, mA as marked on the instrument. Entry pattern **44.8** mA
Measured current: **170** mA
